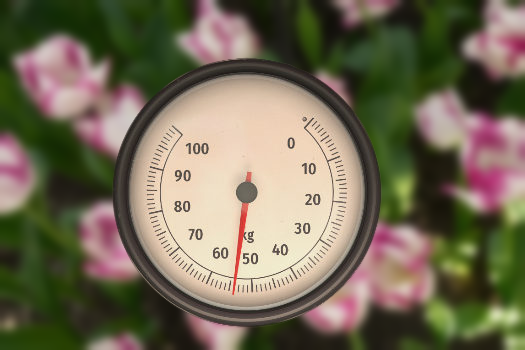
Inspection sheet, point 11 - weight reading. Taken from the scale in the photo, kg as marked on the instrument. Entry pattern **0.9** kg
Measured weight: **54** kg
